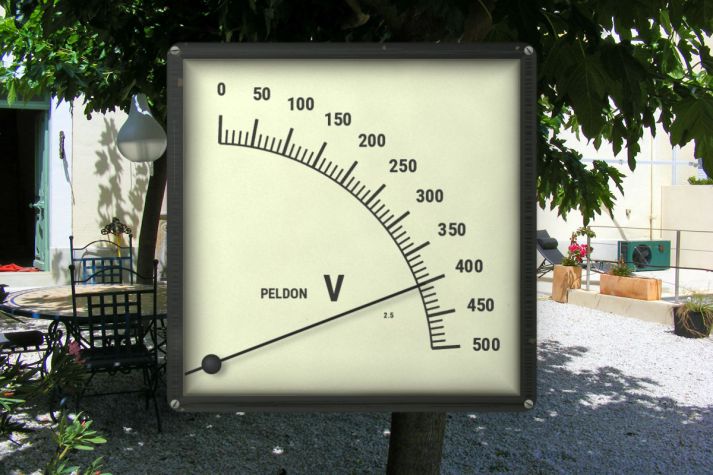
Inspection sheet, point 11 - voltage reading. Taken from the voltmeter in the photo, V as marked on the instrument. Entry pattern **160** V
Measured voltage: **400** V
